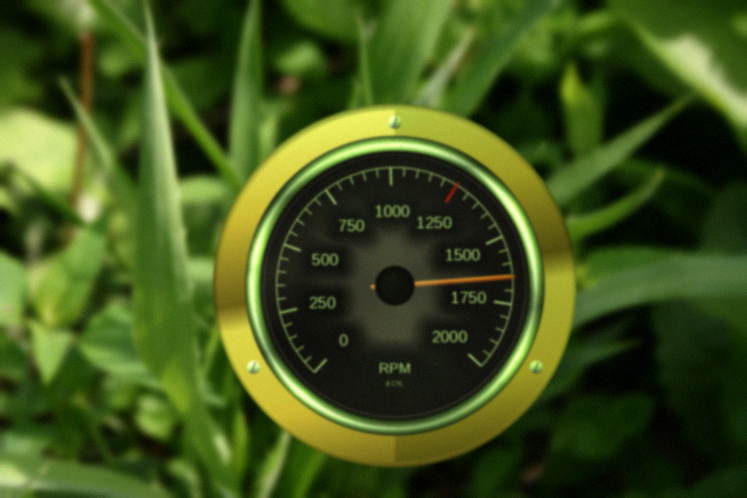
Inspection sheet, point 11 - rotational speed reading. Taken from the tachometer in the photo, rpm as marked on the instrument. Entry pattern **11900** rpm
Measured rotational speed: **1650** rpm
